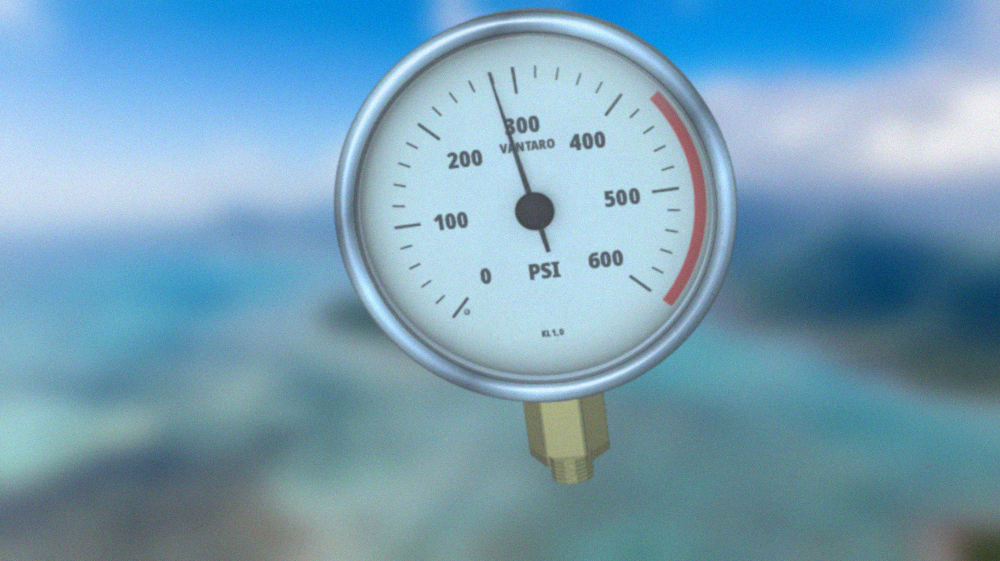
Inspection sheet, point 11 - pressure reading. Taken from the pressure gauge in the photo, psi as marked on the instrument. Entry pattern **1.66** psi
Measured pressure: **280** psi
